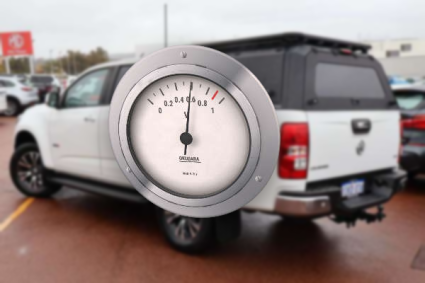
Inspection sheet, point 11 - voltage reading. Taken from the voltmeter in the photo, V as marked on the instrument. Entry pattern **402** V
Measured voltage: **0.6** V
